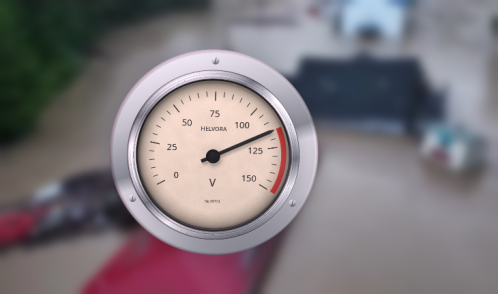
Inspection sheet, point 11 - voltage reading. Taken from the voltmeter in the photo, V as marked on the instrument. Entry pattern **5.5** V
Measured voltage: **115** V
